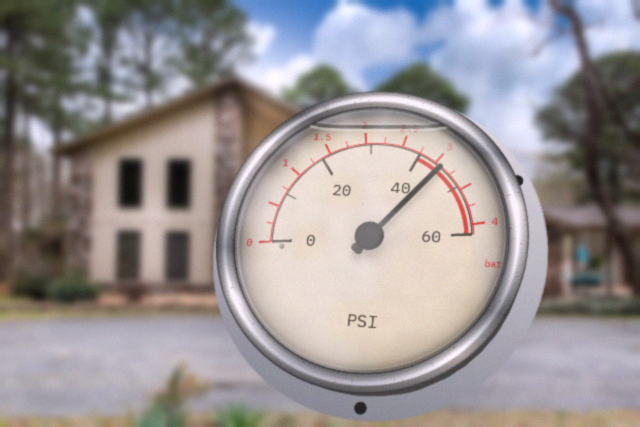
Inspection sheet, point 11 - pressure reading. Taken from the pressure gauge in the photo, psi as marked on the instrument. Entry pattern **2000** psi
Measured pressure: **45** psi
